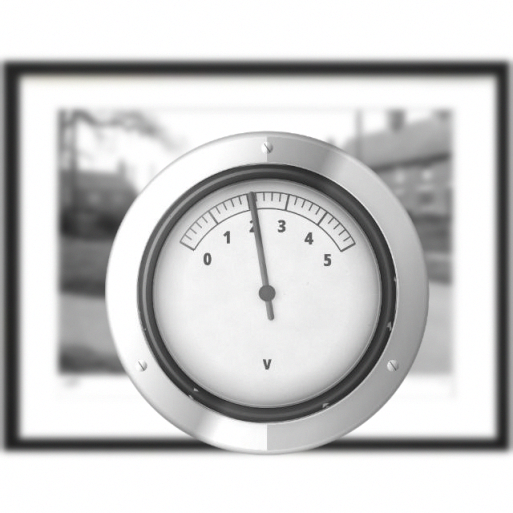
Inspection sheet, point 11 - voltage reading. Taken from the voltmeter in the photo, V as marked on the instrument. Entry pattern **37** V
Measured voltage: **2.1** V
